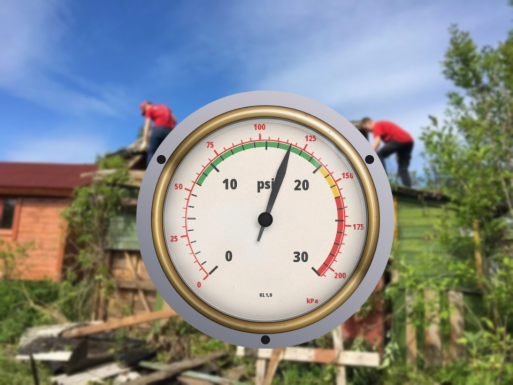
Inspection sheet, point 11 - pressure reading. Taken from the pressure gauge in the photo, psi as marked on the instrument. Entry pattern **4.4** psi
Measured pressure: **17** psi
